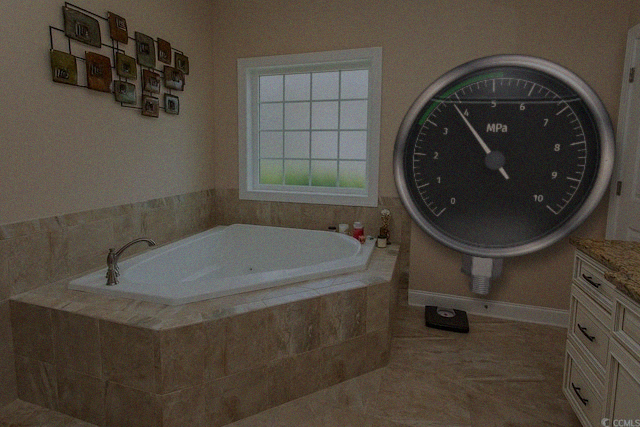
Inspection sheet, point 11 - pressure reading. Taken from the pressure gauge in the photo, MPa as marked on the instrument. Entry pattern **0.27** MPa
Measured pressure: **3.8** MPa
